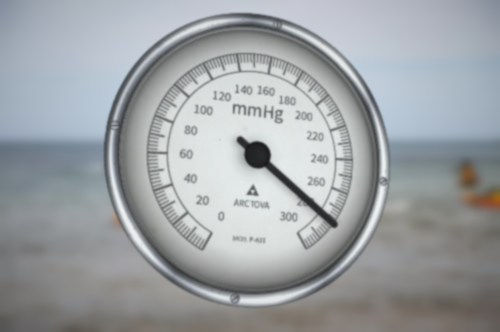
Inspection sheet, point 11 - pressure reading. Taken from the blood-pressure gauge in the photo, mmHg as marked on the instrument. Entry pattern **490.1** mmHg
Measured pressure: **280** mmHg
